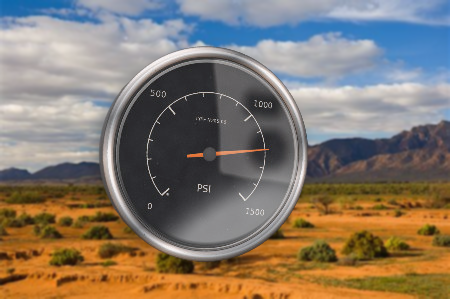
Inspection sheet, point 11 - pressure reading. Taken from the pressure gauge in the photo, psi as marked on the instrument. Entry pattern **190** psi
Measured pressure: **1200** psi
